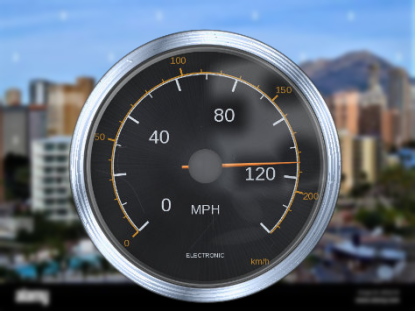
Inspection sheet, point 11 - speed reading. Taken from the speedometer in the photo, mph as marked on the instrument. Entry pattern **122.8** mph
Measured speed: **115** mph
